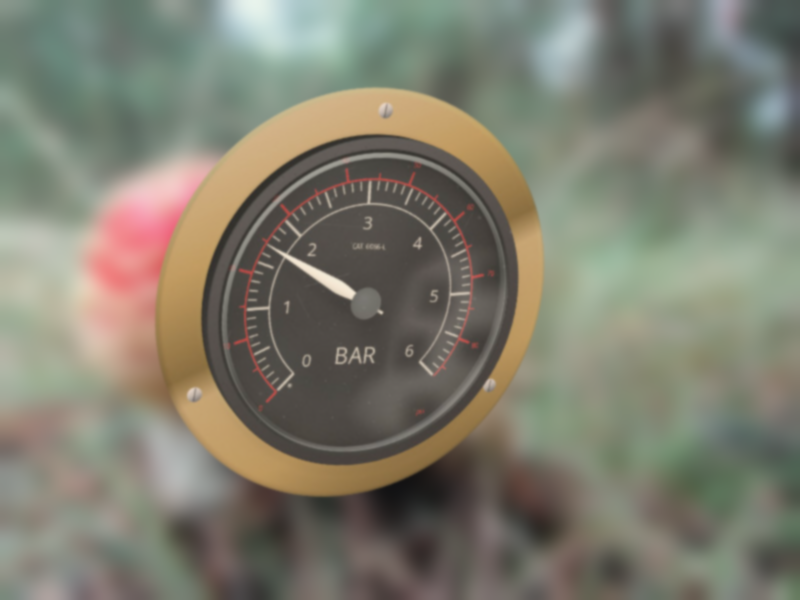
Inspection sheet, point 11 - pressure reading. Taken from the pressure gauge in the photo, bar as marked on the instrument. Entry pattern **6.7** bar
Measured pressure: **1.7** bar
